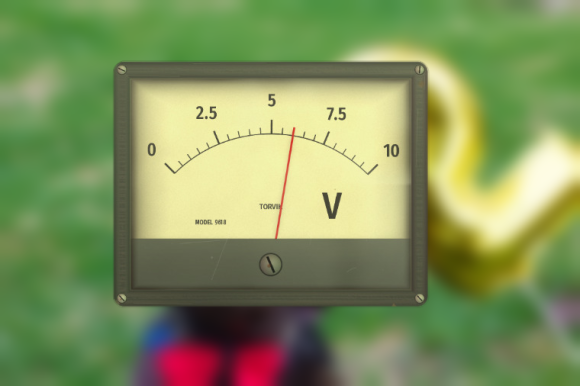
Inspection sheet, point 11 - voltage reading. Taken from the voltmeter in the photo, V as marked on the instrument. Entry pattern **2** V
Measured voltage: **6** V
